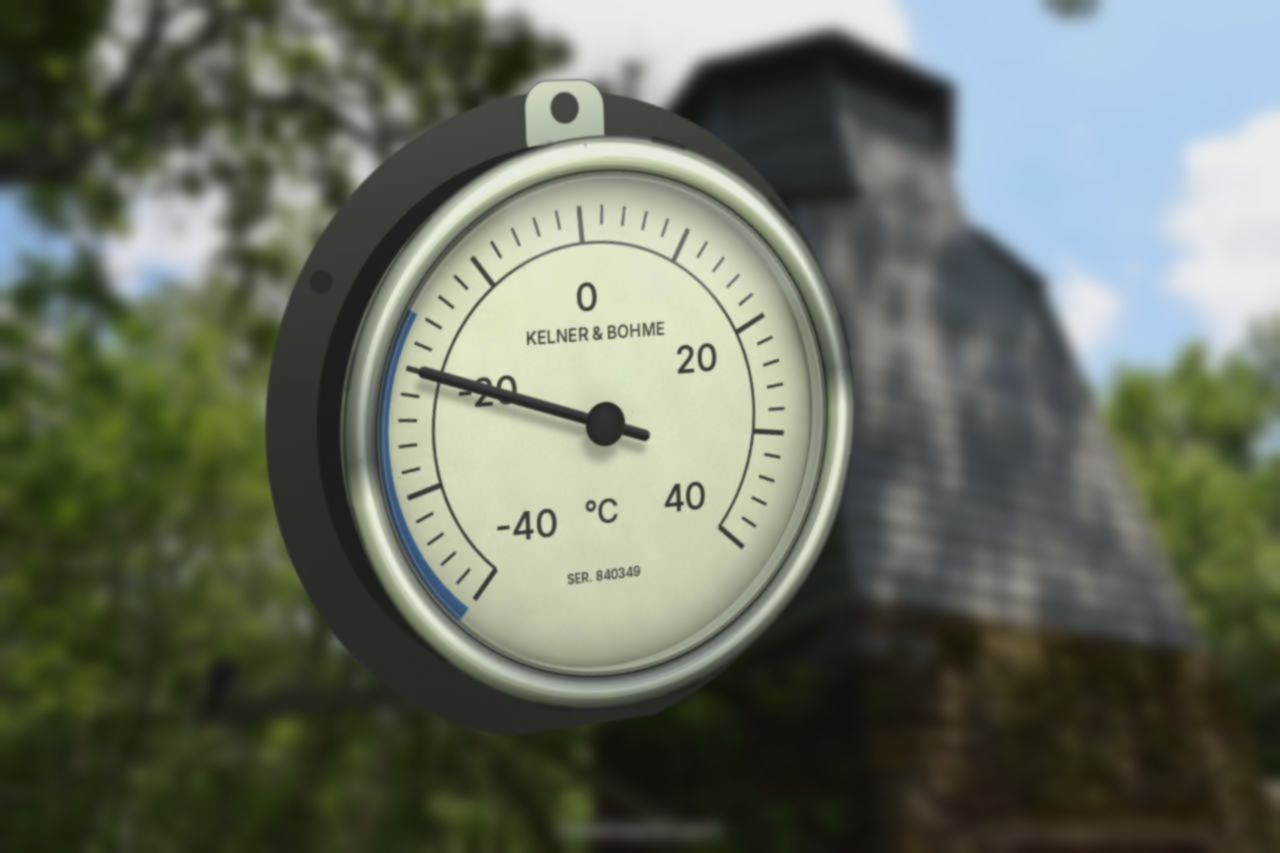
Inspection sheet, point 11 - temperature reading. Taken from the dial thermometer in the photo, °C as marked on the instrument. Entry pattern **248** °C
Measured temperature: **-20** °C
